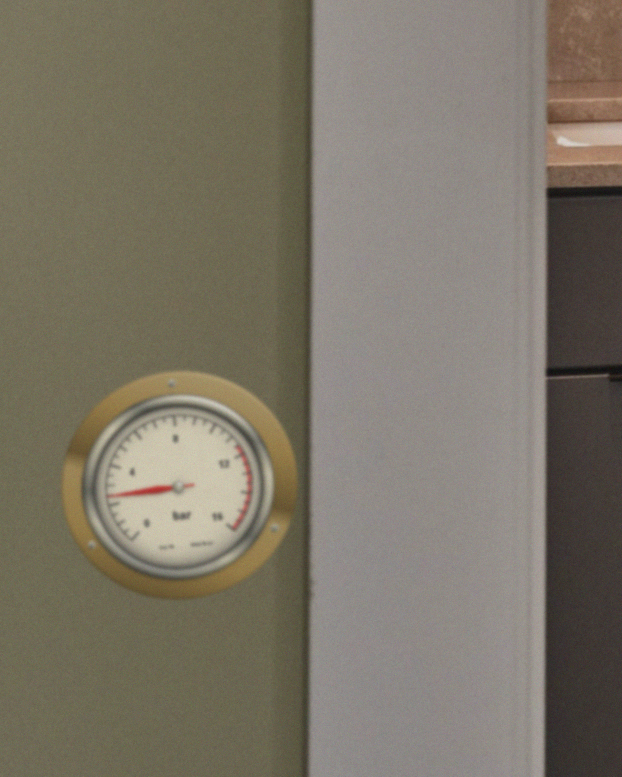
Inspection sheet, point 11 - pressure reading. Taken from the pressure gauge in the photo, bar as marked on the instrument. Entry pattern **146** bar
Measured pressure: **2.5** bar
